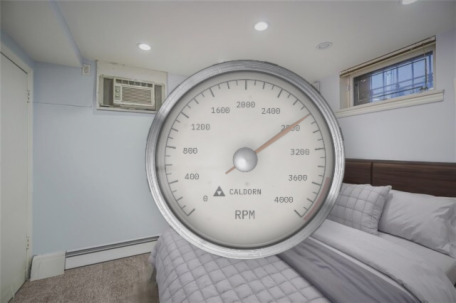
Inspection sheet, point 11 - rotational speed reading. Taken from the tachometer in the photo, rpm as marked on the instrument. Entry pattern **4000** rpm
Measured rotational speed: **2800** rpm
